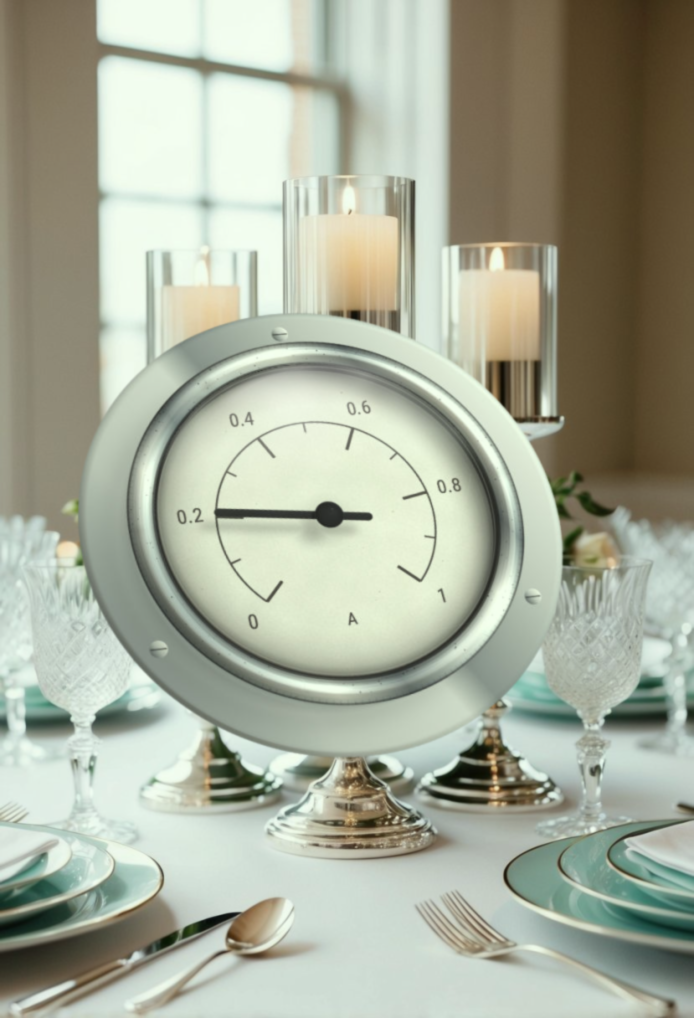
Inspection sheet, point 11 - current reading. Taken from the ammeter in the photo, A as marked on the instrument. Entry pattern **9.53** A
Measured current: **0.2** A
